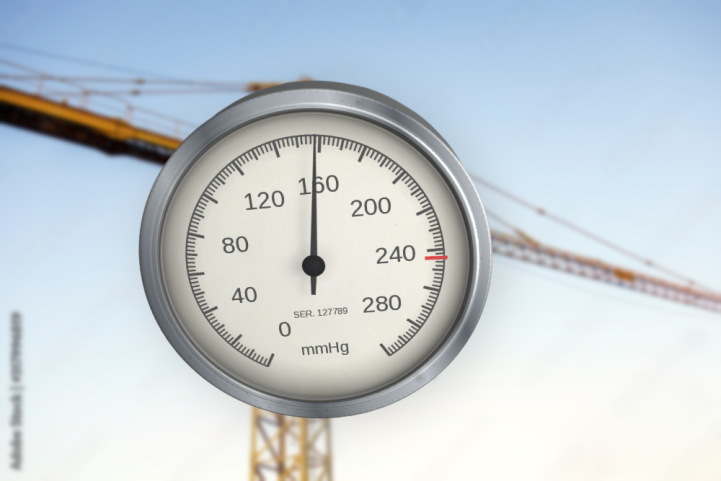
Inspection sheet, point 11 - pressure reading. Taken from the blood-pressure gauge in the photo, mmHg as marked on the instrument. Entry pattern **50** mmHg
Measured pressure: **158** mmHg
